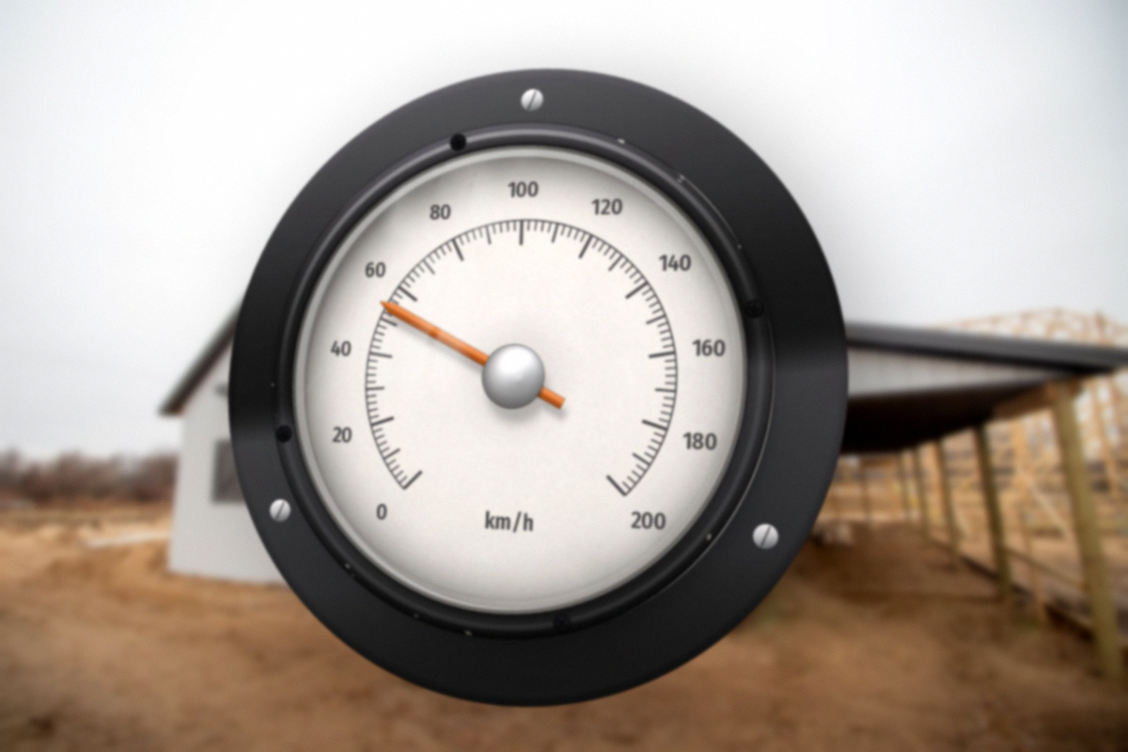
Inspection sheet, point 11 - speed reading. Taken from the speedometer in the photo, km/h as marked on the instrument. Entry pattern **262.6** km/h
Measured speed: **54** km/h
